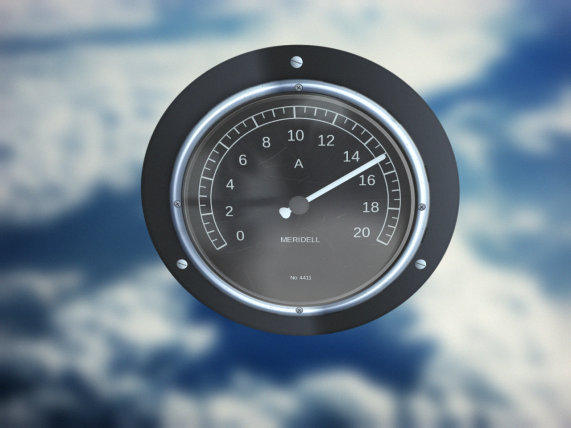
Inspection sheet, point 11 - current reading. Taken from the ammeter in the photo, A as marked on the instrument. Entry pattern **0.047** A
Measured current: **15** A
